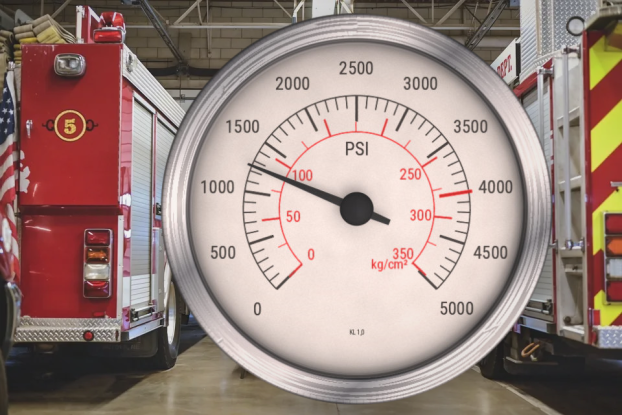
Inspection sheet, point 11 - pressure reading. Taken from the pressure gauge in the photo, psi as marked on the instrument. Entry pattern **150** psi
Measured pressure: **1250** psi
